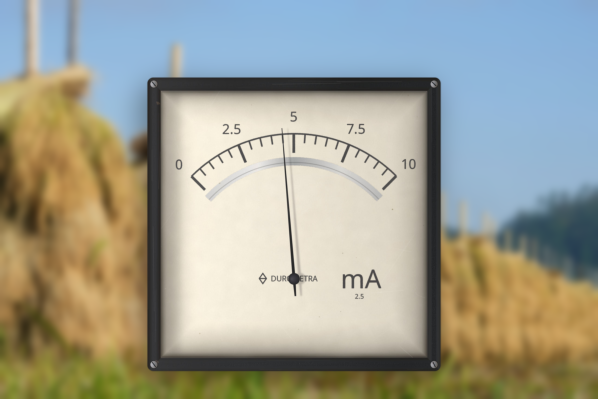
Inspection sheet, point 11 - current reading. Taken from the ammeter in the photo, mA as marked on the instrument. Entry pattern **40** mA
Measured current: **4.5** mA
